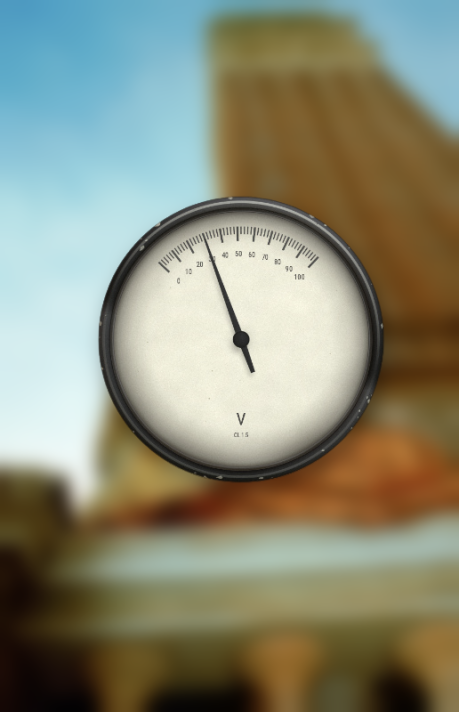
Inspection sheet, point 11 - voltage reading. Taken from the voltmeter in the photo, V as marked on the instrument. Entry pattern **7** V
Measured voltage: **30** V
